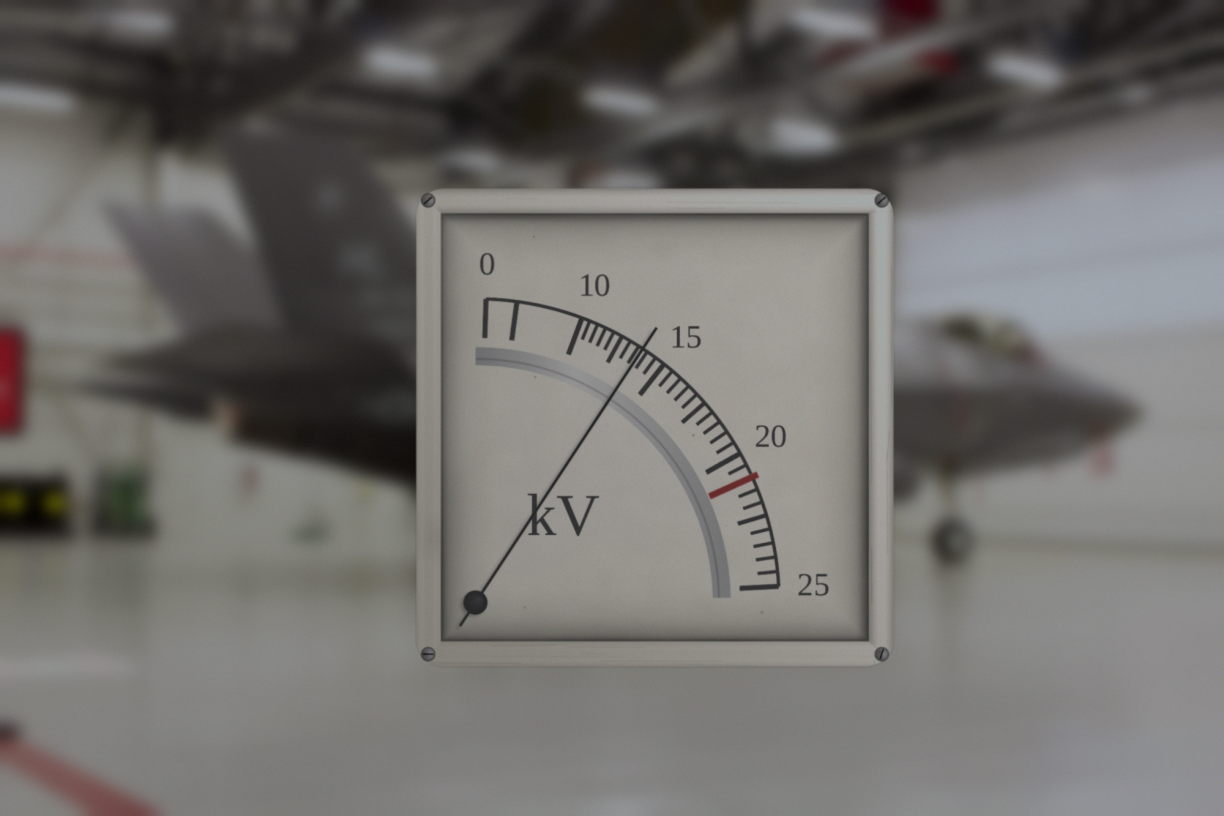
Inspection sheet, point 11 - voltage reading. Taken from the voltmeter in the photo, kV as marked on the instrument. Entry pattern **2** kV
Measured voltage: **13.75** kV
